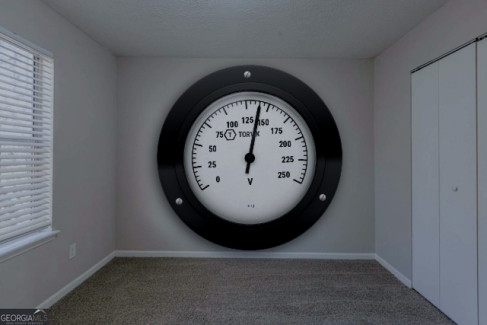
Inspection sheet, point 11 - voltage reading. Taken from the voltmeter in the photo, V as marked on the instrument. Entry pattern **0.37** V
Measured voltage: **140** V
